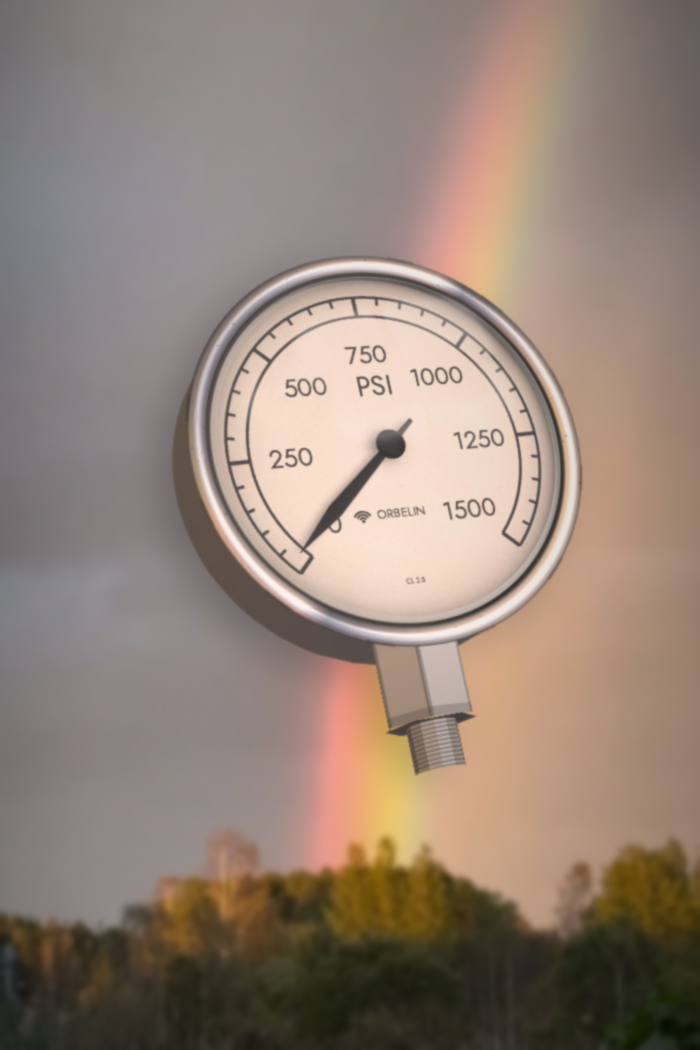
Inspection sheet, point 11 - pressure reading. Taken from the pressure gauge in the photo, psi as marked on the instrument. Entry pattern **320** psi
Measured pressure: **25** psi
